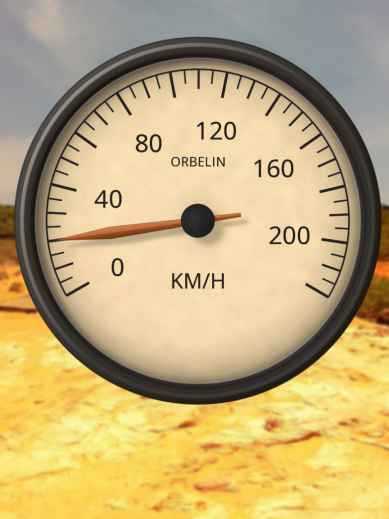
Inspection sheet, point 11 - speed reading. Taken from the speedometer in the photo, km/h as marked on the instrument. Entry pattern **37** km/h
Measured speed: **20** km/h
